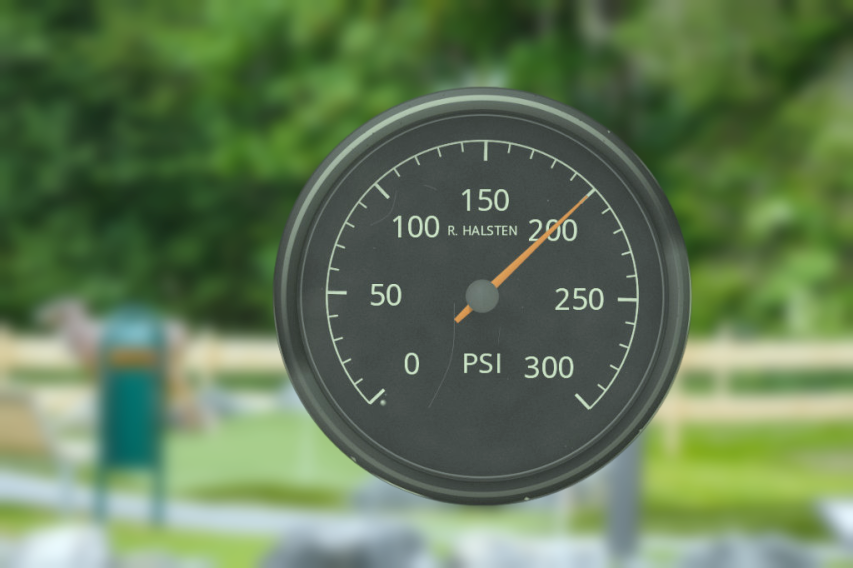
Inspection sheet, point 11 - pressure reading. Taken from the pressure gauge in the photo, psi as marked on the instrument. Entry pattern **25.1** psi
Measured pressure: **200** psi
